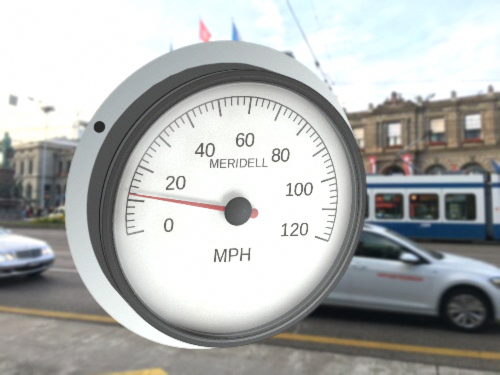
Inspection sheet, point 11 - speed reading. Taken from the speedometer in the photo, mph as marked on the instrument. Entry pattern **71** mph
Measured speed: **12** mph
